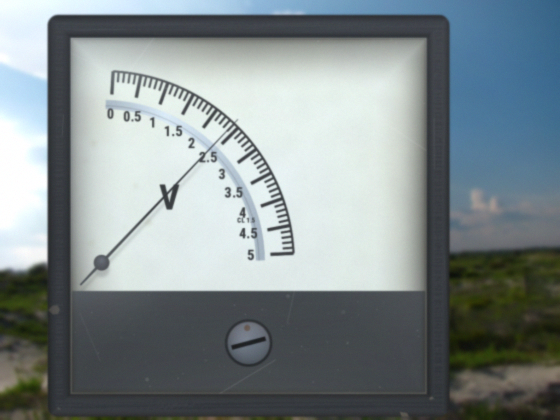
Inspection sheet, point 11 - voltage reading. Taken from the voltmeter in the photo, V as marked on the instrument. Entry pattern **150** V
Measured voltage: **2.4** V
